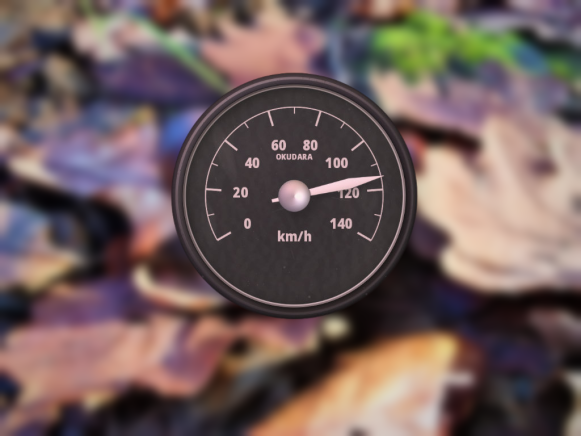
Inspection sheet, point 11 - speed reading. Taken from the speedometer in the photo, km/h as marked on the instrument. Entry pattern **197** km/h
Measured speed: **115** km/h
